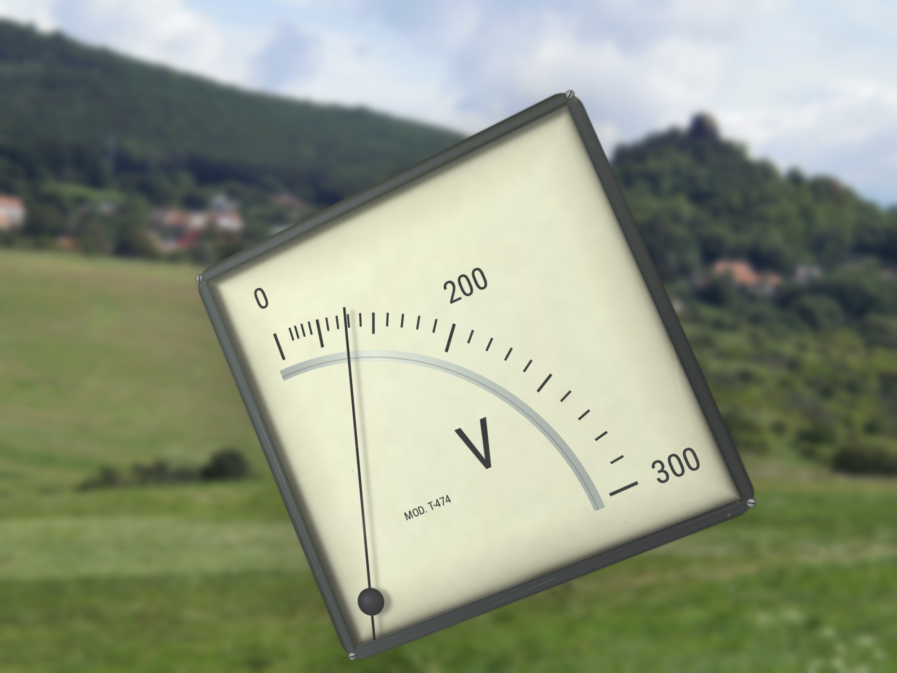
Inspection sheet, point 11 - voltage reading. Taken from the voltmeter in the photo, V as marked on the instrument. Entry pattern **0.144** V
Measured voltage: **130** V
